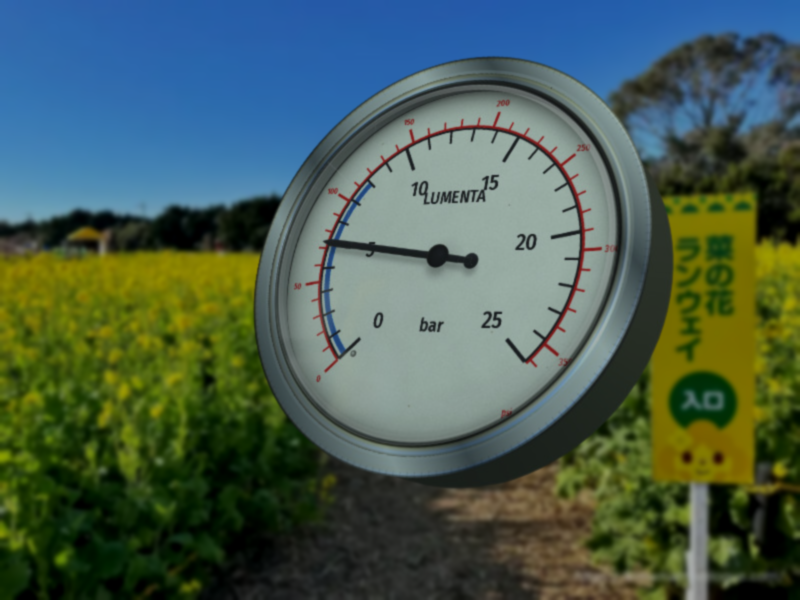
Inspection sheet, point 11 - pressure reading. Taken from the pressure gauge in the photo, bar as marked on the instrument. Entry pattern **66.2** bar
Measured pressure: **5** bar
